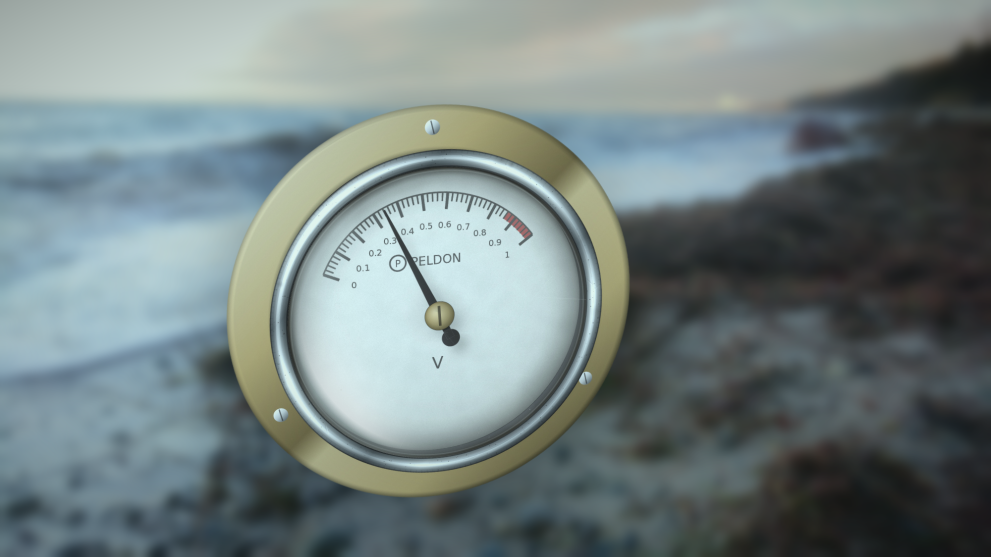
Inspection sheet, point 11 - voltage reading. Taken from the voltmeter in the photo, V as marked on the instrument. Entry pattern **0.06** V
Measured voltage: **0.34** V
